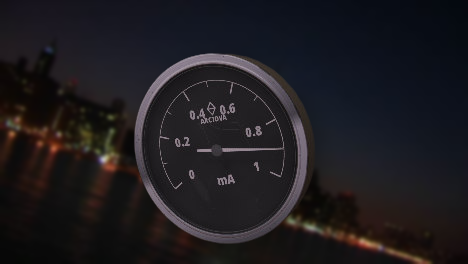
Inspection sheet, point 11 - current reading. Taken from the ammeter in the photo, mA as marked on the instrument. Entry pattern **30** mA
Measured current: **0.9** mA
